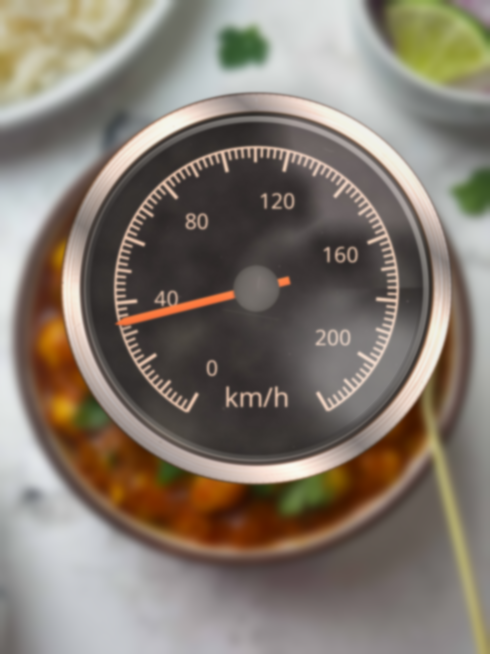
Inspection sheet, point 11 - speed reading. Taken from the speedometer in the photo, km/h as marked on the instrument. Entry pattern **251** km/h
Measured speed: **34** km/h
